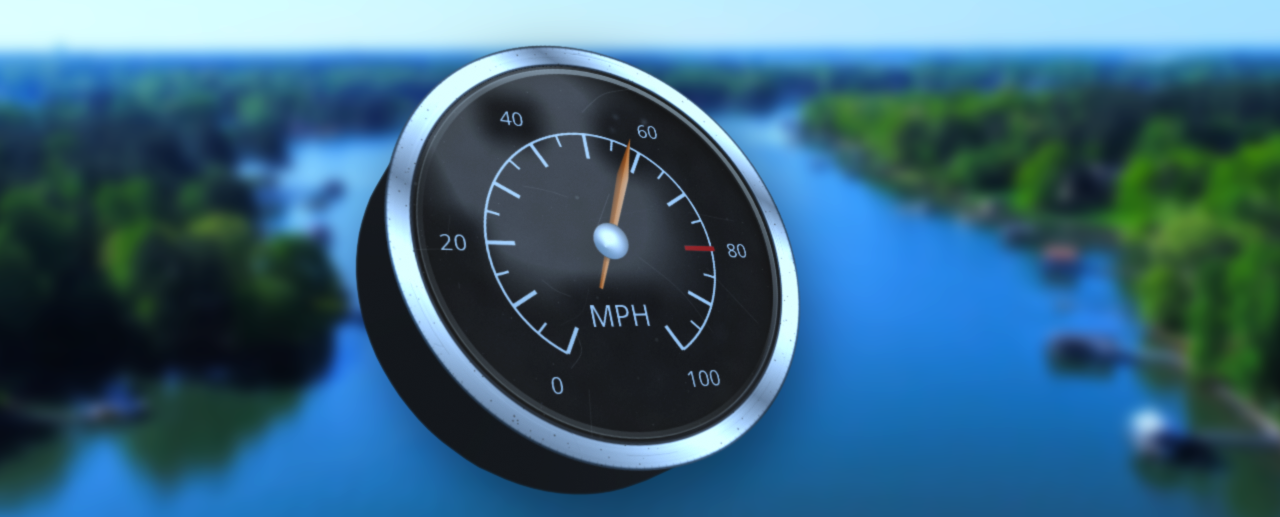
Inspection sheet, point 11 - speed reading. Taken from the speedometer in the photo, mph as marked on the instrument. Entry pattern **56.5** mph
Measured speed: **57.5** mph
